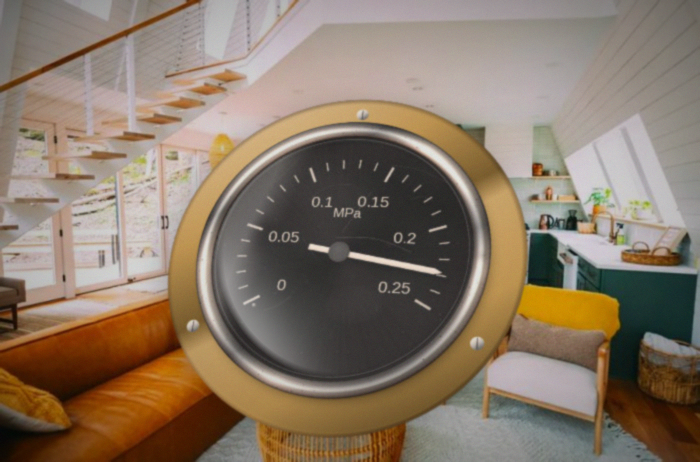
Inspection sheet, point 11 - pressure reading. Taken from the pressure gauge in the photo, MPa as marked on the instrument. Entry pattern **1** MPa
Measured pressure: **0.23** MPa
